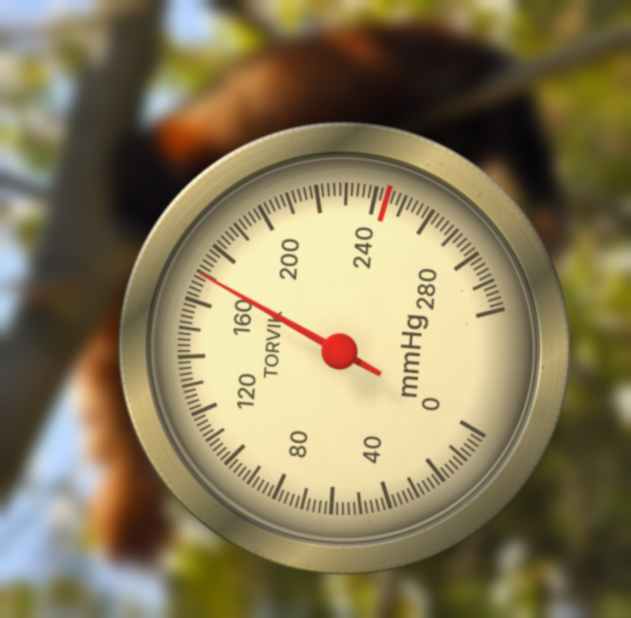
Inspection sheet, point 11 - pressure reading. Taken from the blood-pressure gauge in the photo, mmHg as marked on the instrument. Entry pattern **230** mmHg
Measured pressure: **170** mmHg
